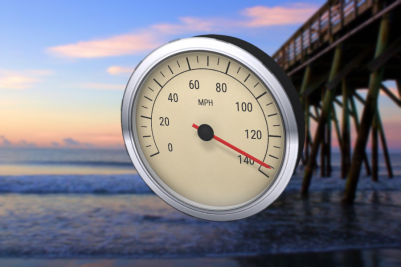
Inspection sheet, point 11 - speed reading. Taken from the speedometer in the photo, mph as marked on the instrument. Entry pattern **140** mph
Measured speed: **135** mph
